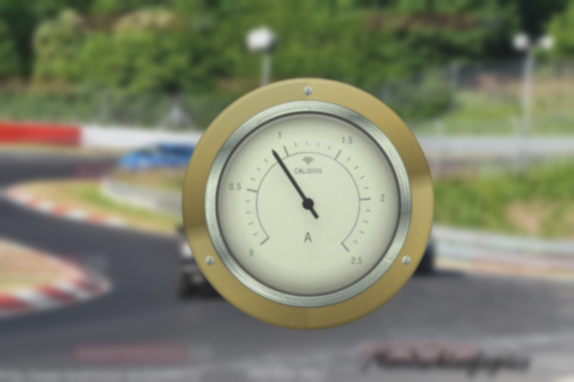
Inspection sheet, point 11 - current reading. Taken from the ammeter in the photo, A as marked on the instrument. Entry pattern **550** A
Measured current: **0.9** A
